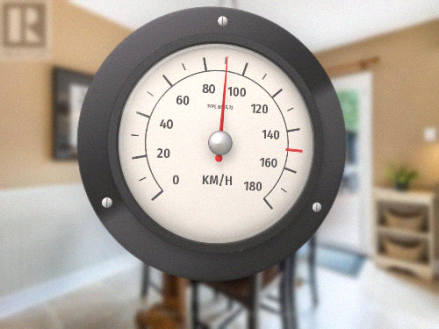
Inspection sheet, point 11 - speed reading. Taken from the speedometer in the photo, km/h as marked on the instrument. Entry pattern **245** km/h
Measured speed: **90** km/h
